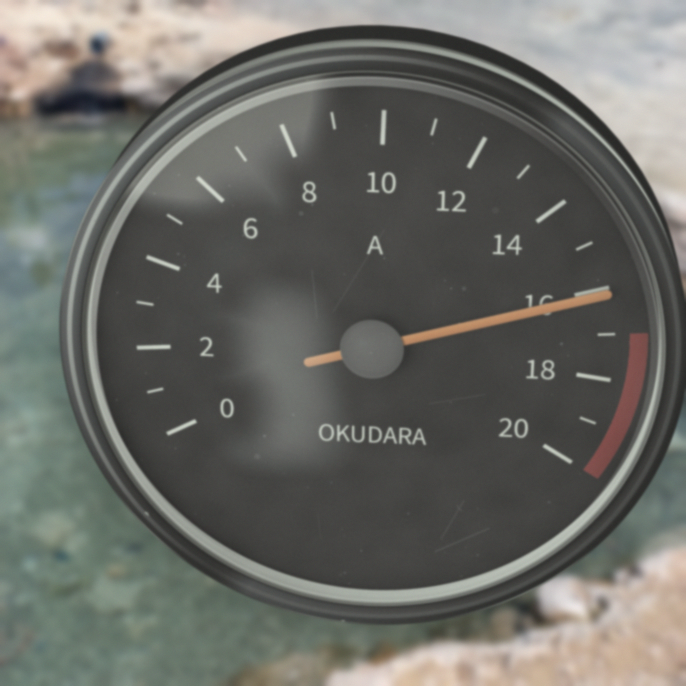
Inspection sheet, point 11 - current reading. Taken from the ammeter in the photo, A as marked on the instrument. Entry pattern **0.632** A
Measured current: **16** A
